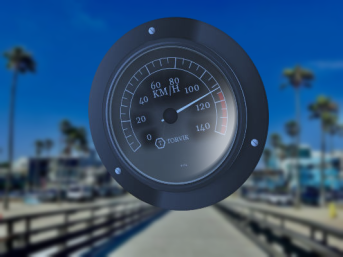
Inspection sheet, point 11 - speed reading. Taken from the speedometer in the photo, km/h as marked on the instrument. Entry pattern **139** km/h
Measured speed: **112.5** km/h
